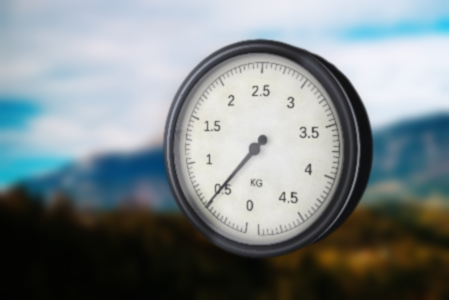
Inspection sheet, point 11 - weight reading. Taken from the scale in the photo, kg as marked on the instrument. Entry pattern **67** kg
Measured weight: **0.5** kg
